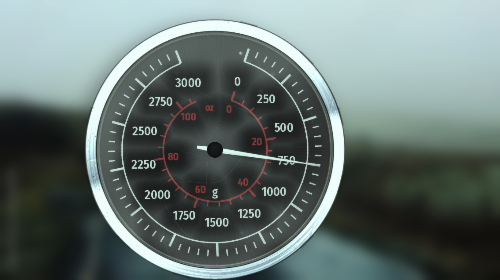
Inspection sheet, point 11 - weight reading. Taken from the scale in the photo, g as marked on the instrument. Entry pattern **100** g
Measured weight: **750** g
